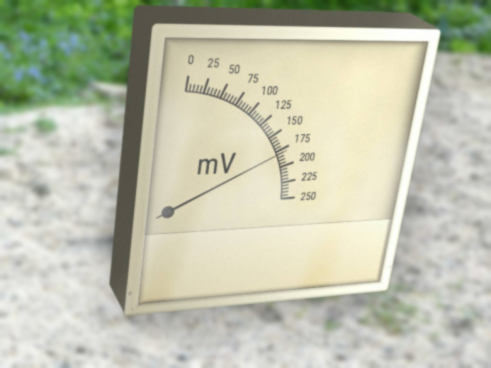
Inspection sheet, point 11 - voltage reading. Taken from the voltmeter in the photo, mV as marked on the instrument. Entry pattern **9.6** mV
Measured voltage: **175** mV
